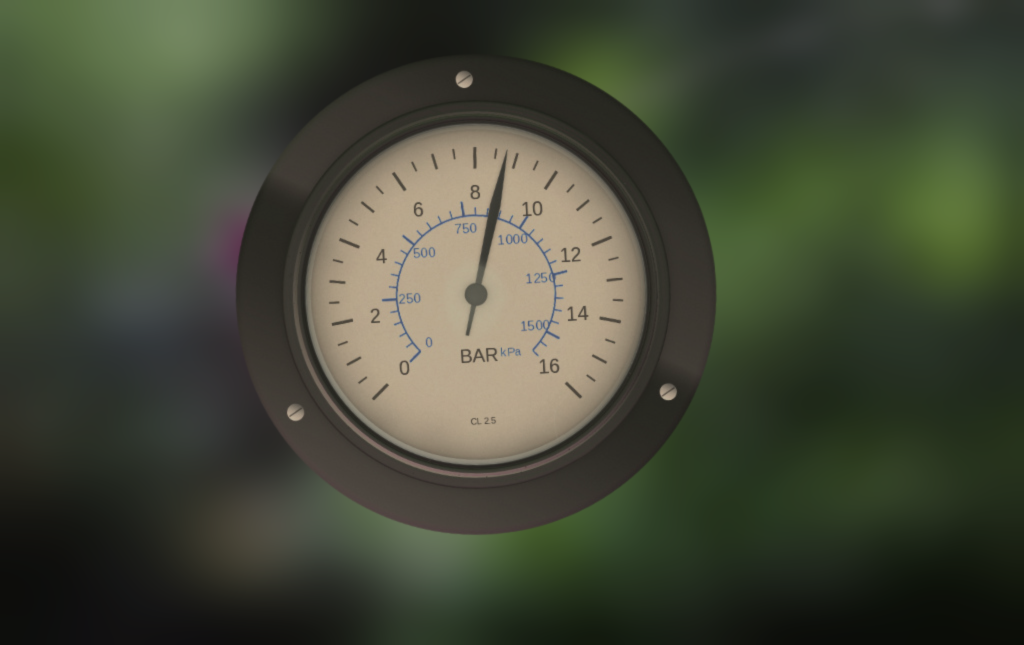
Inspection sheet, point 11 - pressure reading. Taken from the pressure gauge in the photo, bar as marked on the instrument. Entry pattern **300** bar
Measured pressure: **8.75** bar
